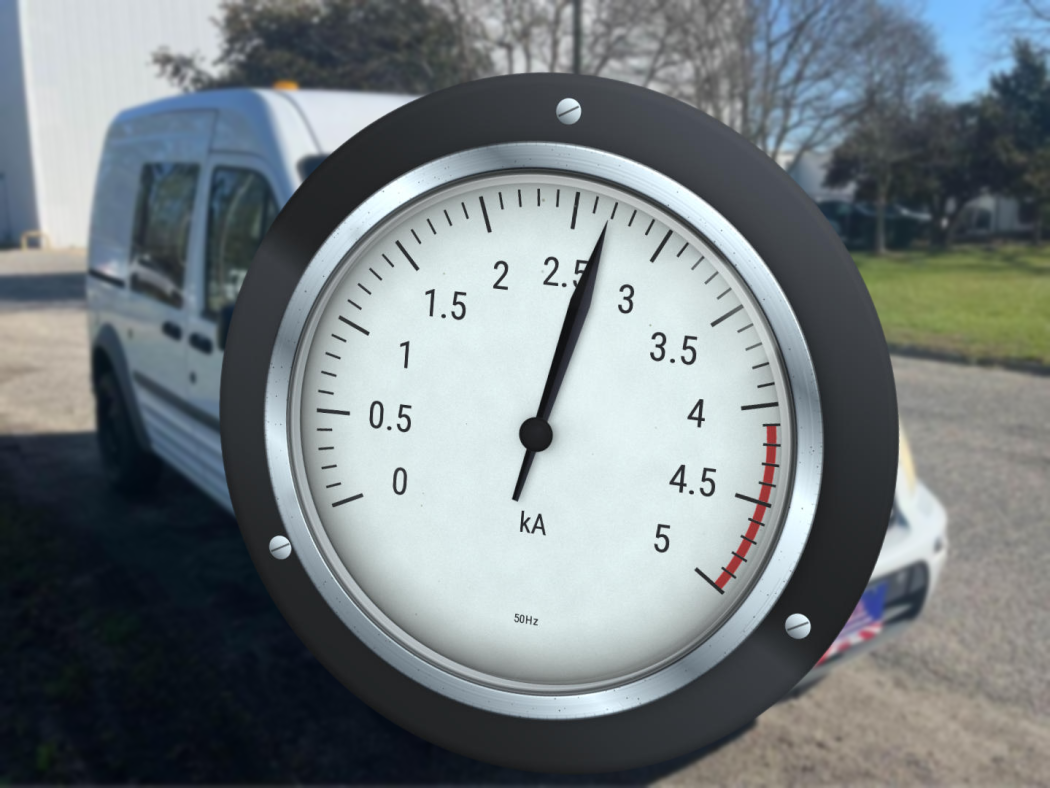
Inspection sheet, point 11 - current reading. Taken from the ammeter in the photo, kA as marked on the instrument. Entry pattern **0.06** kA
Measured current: **2.7** kA
